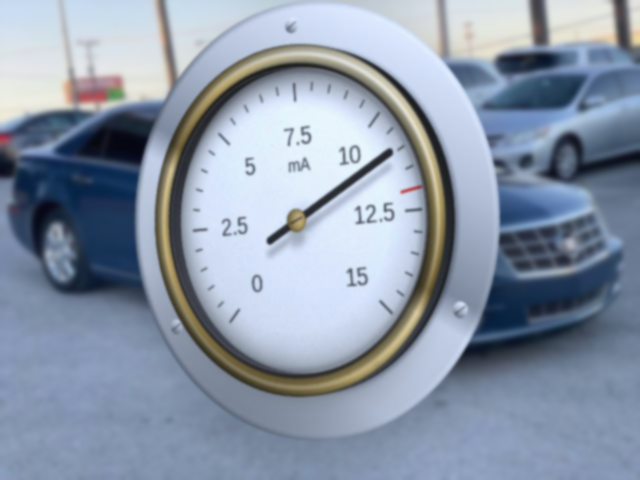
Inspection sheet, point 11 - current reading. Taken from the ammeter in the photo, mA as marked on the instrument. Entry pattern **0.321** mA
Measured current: **11** mA
